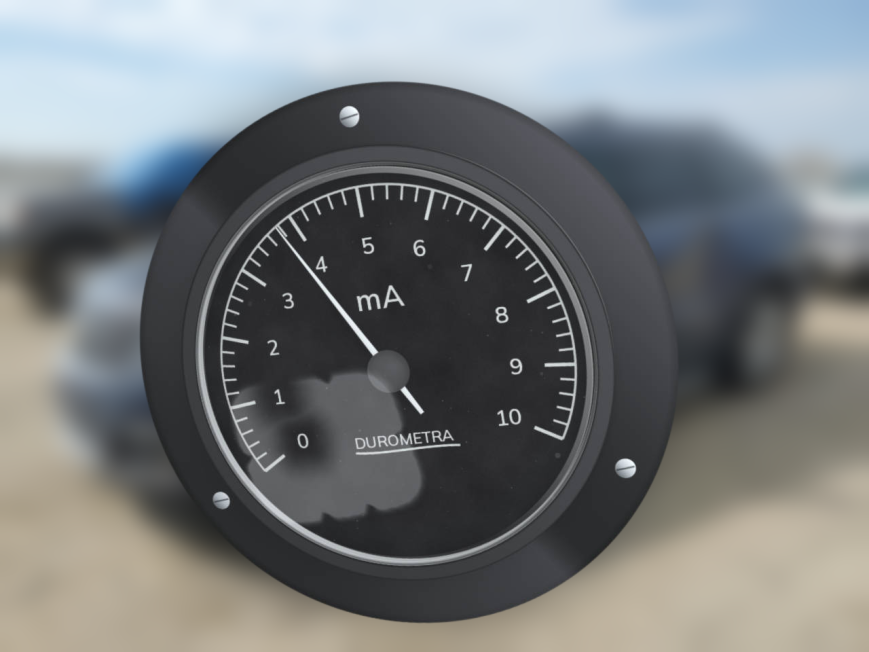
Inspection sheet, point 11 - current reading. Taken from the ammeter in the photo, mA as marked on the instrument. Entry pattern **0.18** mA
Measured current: **3.8** mA
